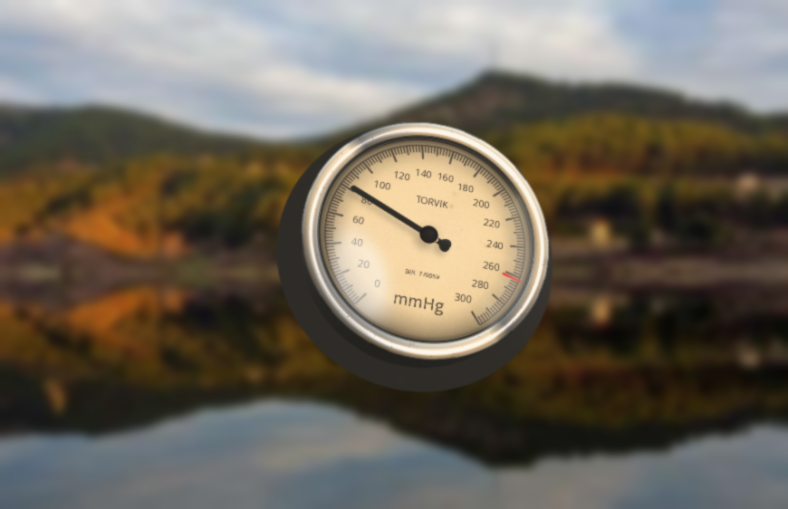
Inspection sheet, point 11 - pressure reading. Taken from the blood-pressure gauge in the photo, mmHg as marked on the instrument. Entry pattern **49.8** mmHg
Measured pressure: **80** mmHg
